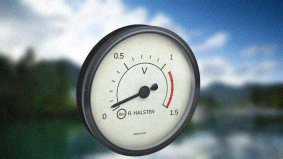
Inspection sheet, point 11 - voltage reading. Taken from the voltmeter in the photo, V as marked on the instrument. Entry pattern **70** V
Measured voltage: **0.05** V
